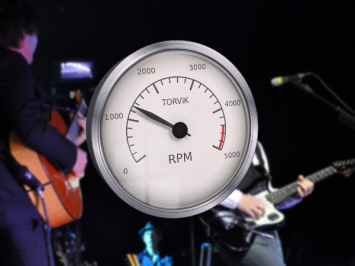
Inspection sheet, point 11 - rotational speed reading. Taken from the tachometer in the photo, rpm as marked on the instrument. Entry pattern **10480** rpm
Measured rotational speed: **1300** rpm
